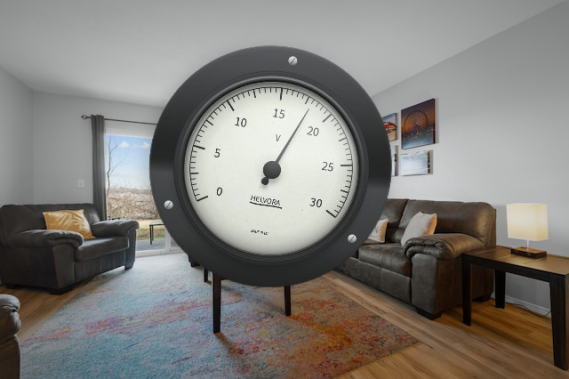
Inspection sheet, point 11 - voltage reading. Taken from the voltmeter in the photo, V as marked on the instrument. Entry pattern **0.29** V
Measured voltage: **18** V
